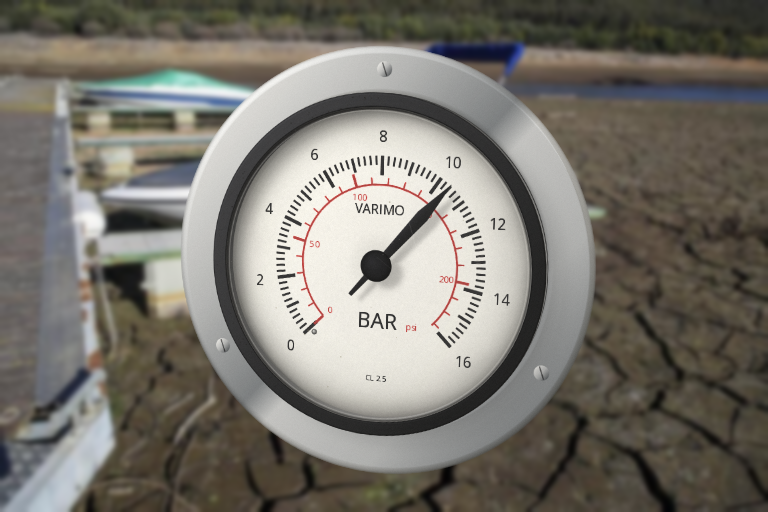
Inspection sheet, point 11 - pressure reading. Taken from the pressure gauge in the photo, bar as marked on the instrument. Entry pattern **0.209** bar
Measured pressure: **10.4** bar
